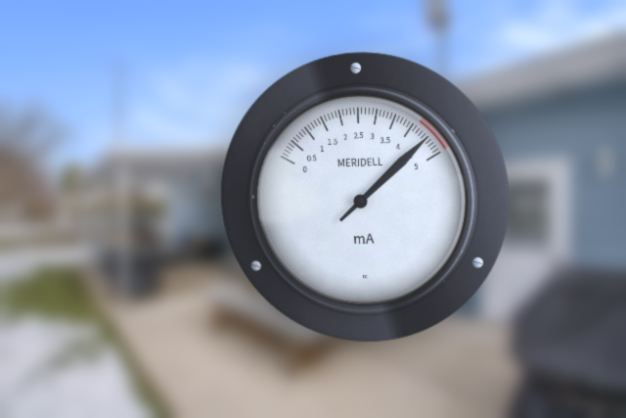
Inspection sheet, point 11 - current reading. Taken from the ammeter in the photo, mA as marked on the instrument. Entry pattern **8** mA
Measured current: **4.5** mA
